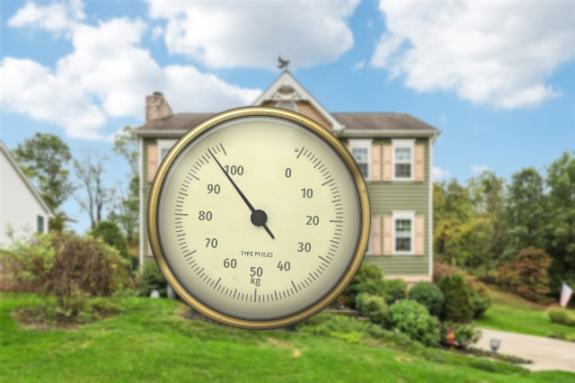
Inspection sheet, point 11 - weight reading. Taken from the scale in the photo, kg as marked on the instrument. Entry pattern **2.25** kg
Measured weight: **97** kg
